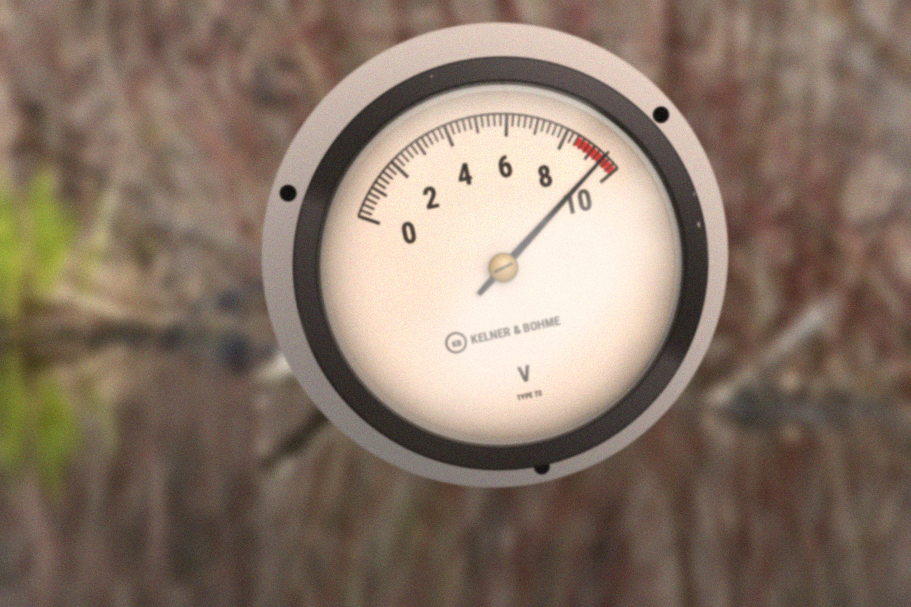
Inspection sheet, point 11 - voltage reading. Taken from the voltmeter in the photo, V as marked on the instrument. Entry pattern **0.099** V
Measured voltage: **9.4** V
